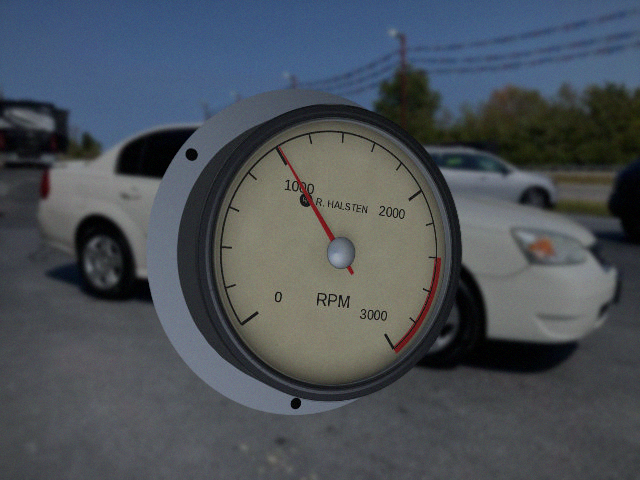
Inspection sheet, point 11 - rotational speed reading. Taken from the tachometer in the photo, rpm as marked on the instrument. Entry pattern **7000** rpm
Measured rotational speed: **1000** rpm
